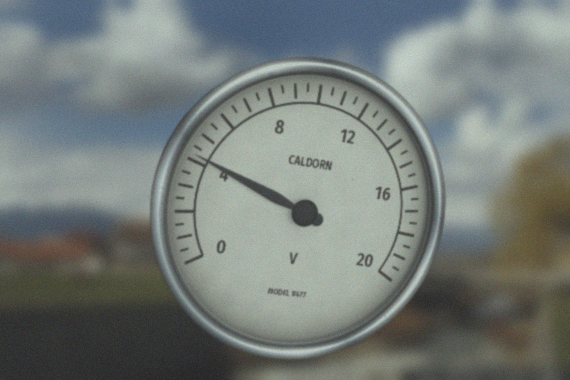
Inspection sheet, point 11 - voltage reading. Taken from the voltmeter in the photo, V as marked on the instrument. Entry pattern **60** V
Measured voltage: **4.25** V
